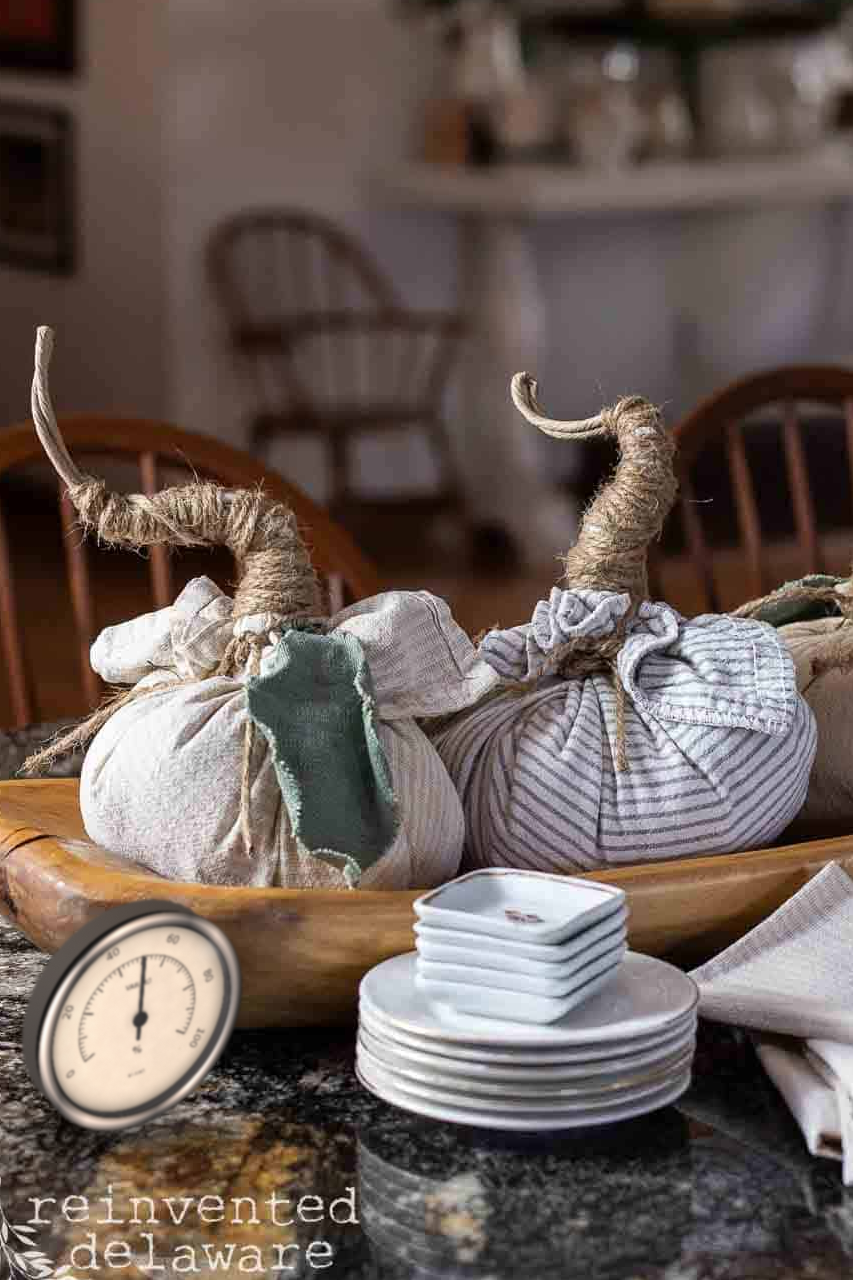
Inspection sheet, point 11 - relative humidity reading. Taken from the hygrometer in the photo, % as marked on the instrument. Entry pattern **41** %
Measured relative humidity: **50** %
